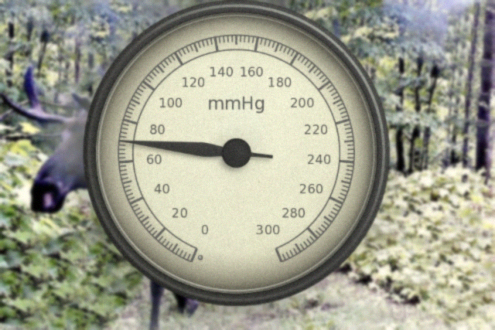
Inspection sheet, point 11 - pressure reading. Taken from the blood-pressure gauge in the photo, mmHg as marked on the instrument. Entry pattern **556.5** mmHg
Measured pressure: **70** mmHg
